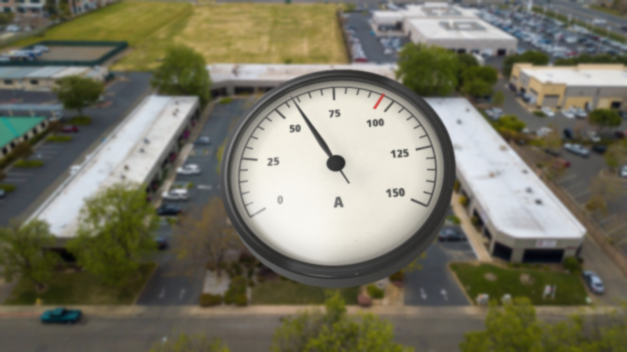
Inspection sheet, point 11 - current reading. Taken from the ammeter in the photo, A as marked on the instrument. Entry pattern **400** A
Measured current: **57.5** A
